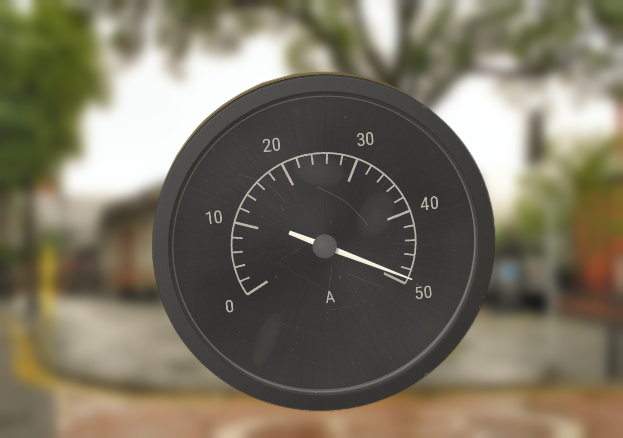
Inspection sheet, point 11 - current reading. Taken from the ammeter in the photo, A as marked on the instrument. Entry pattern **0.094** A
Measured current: **49** A
